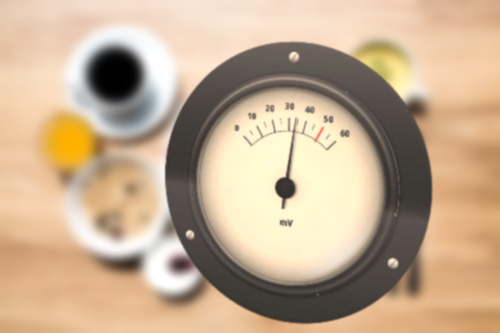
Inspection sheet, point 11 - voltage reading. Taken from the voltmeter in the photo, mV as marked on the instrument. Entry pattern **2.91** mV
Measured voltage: **35** mV
